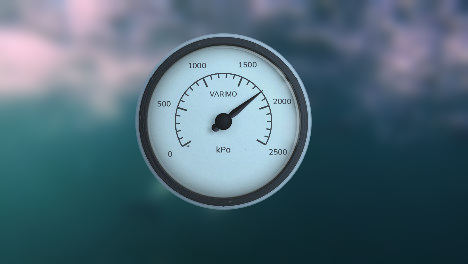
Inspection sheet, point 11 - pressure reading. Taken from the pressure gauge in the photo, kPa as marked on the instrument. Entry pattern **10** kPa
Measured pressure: **1800** kPa
